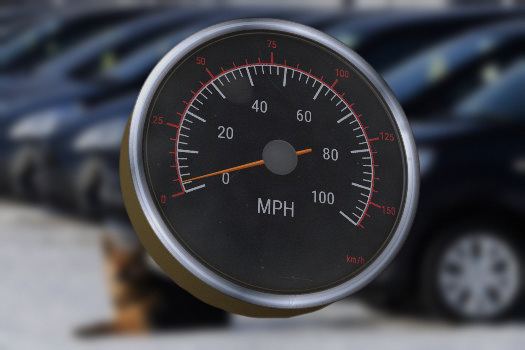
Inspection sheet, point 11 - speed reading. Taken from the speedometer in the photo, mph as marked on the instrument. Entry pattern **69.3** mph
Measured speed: **2** mph
